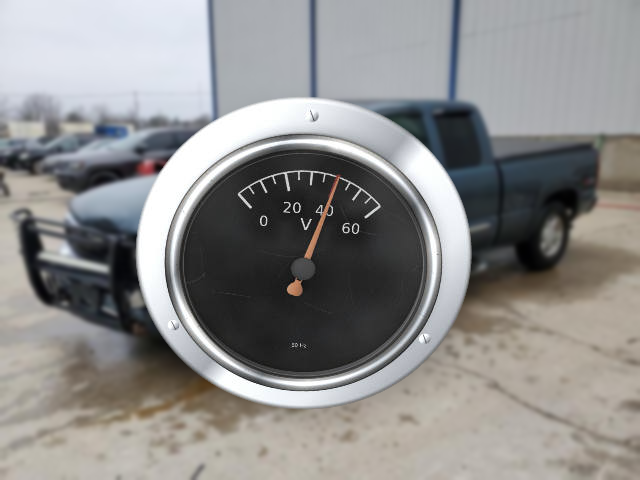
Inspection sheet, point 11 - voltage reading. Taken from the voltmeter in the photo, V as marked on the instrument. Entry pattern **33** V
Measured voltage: **40** V
